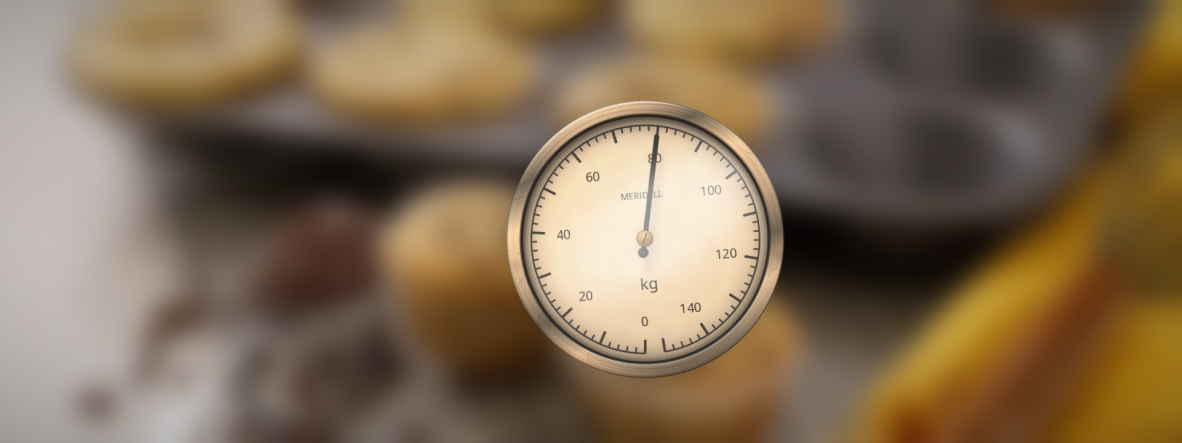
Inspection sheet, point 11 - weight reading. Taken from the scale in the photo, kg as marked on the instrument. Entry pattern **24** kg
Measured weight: **80** kg
